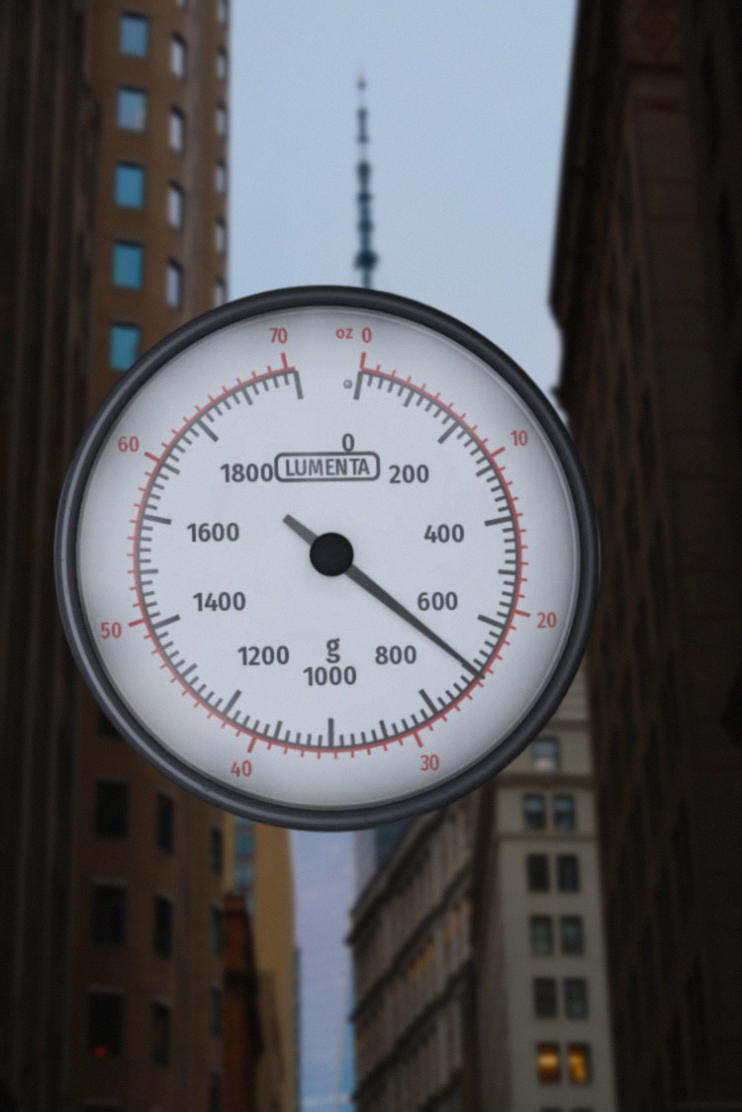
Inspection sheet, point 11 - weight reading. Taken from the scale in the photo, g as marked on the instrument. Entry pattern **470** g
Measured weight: **700** g
